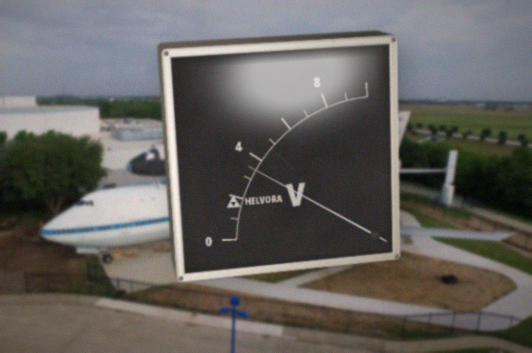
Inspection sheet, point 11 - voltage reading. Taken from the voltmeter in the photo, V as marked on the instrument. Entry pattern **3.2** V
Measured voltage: **3.5** V
